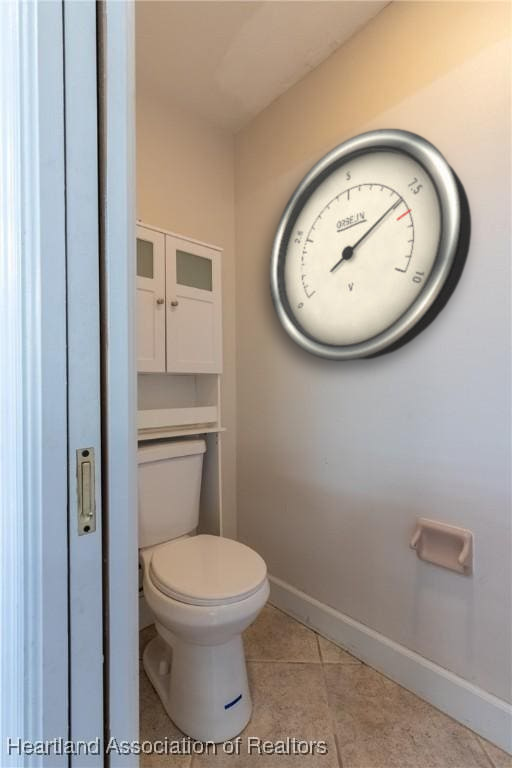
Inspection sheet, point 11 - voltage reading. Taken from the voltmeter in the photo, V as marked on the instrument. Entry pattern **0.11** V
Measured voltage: **7.5** V
